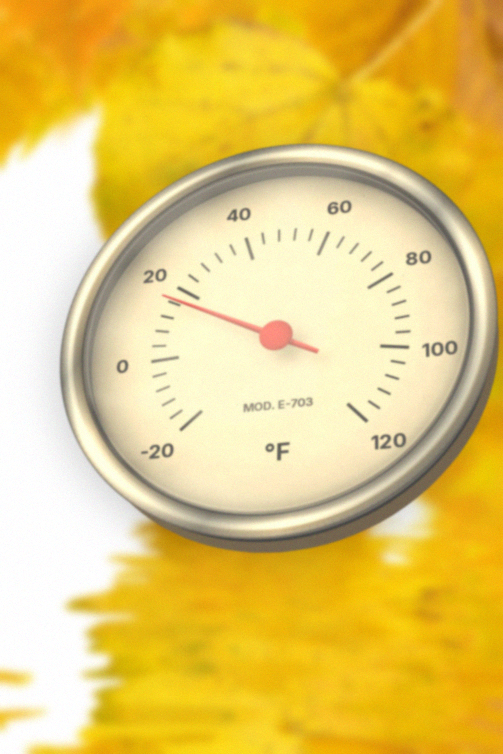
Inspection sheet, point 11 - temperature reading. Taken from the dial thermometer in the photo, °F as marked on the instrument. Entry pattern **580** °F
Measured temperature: **16** °F
